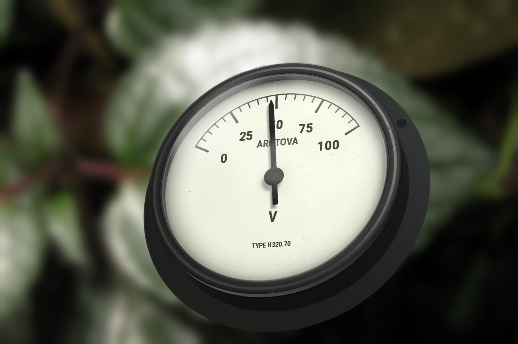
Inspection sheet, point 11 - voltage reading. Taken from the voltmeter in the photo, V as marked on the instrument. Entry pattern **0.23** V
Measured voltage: **47.5** V
